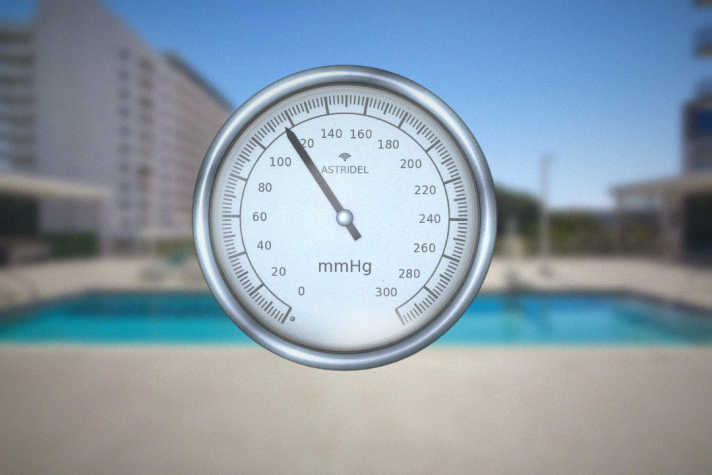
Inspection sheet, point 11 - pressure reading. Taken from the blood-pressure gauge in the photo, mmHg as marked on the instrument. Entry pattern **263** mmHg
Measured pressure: **116** mmHg
